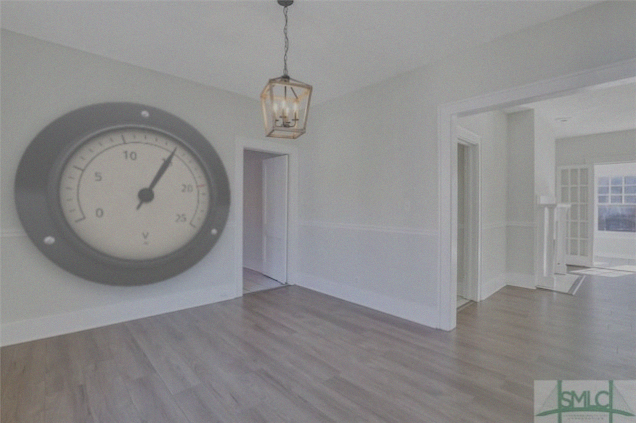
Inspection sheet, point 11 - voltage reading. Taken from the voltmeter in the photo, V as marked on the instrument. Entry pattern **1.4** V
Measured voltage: **15** V
